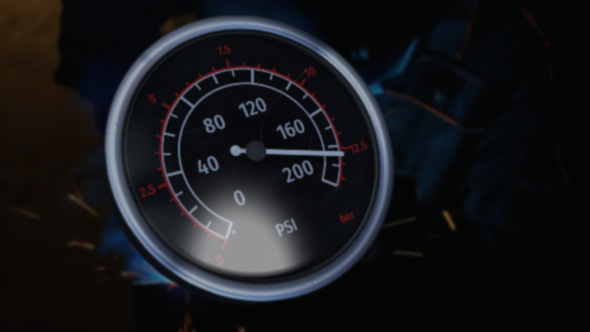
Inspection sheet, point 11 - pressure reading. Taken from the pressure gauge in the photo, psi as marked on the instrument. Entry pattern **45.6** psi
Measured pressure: **185** psi
